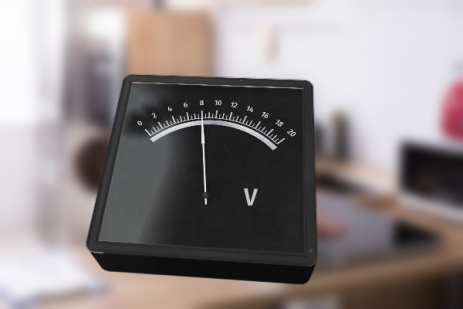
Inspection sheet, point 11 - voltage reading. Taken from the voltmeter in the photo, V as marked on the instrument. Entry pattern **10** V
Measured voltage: **8** V
